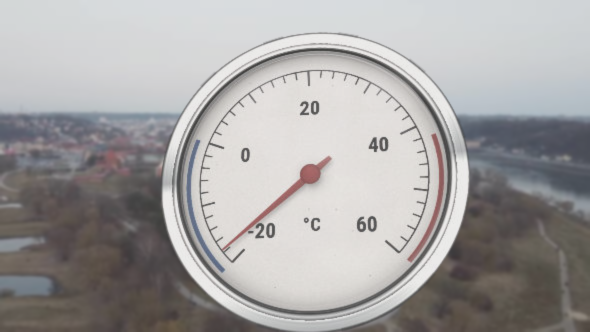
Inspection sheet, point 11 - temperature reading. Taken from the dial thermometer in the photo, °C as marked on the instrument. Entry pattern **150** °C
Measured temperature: **-18** °C
